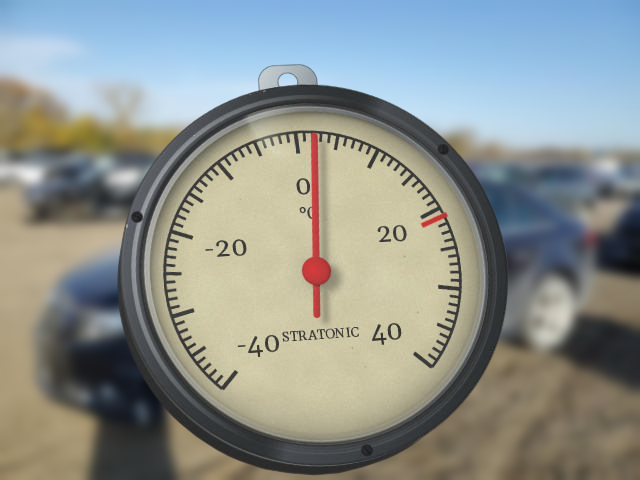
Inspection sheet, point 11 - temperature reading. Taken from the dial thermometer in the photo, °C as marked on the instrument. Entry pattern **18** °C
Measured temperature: **2** °C
